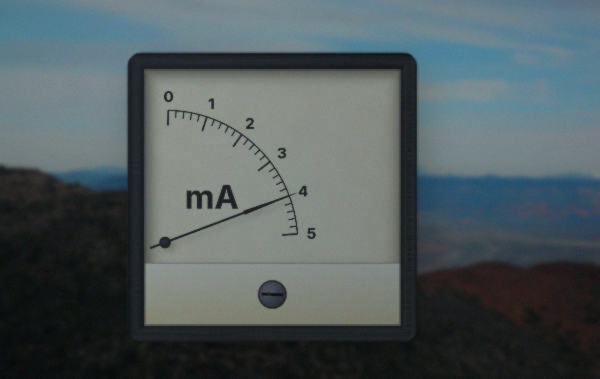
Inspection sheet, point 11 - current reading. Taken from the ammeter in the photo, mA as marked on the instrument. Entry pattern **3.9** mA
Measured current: **4** mA
